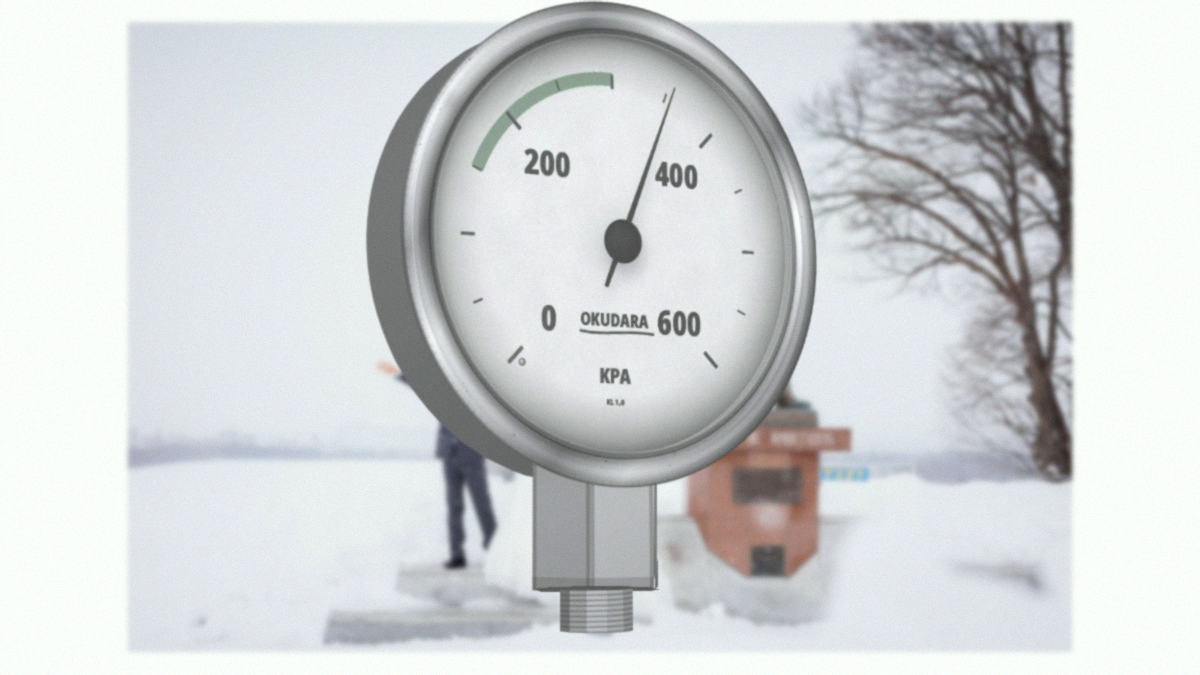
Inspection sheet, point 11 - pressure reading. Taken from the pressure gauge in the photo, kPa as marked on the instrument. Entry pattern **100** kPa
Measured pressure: **350** kPa
